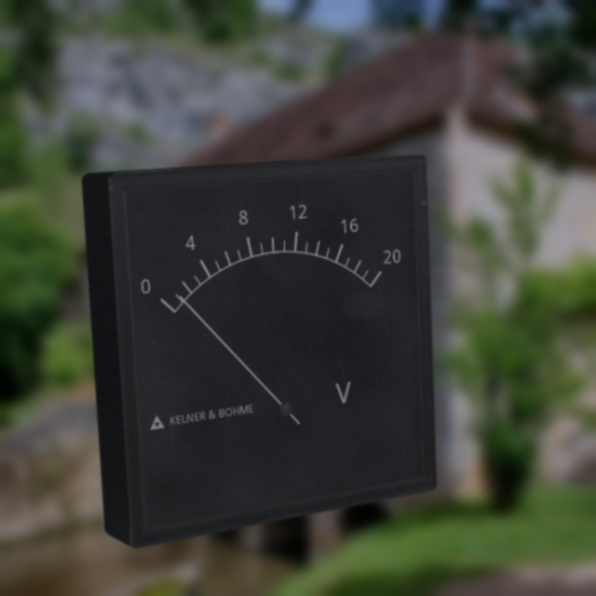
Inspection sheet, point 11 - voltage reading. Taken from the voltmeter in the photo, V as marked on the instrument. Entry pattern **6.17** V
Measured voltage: **1** V
